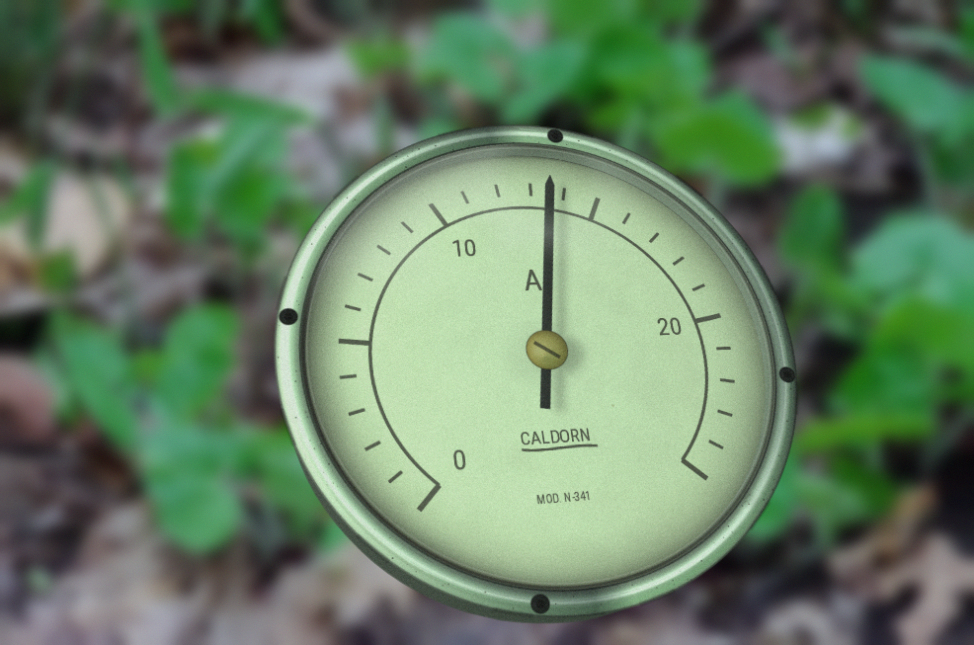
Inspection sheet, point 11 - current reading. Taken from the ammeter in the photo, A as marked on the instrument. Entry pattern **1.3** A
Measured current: **13.5** A
